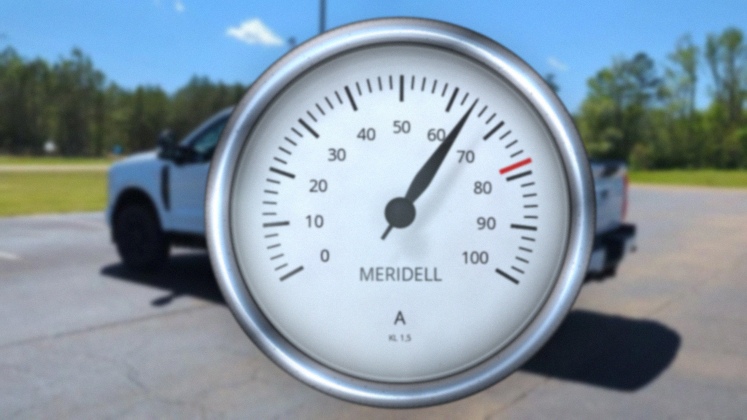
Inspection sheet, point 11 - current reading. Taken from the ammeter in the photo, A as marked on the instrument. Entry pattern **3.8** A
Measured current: **64** A
